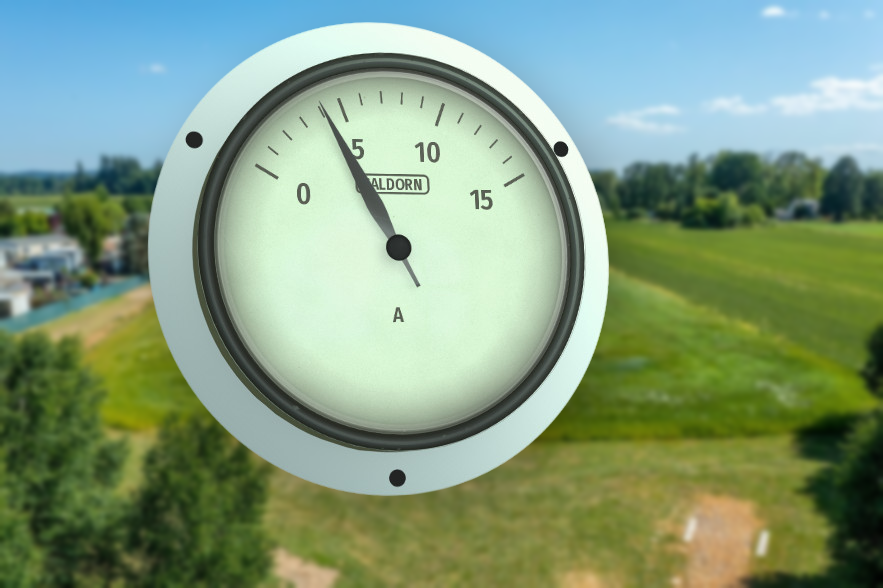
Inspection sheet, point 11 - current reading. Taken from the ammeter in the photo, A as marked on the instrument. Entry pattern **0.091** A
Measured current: **4** A
